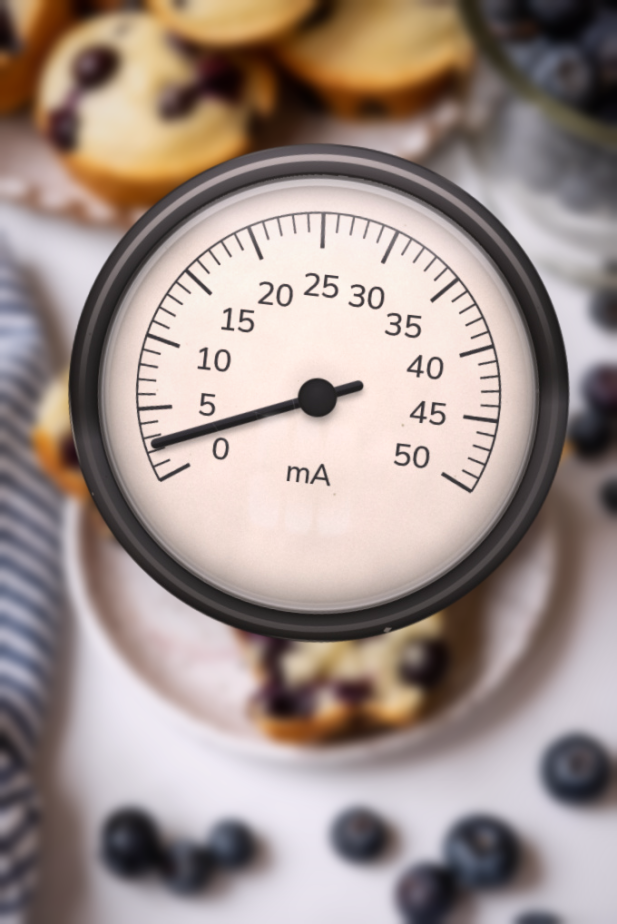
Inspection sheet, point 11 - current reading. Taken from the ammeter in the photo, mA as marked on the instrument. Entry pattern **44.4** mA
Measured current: **2.5** mA
